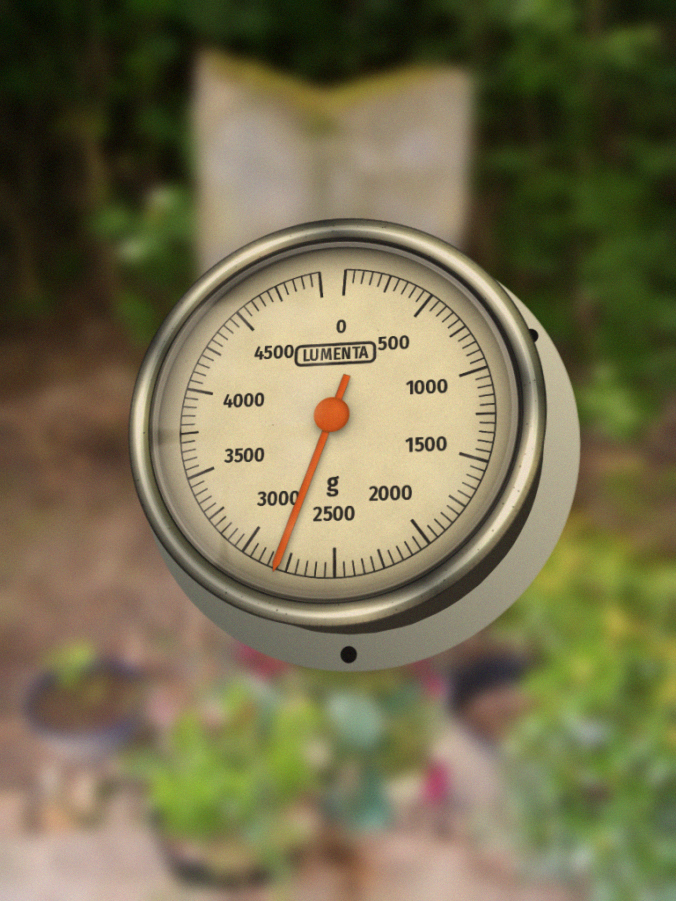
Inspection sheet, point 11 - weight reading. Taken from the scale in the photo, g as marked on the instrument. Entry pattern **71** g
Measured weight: **2800** g
